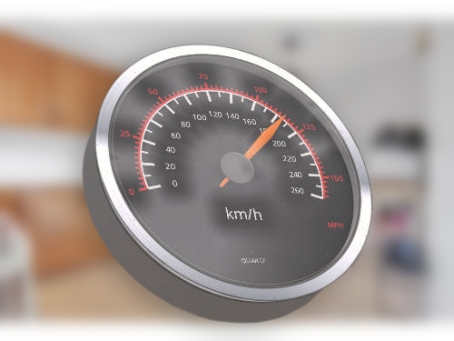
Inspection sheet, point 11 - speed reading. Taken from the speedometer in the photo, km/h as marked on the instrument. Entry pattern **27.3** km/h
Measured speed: **185** km/h
